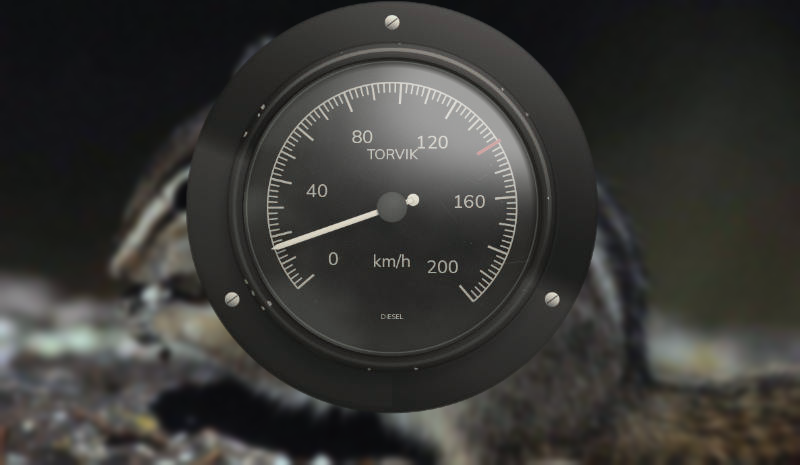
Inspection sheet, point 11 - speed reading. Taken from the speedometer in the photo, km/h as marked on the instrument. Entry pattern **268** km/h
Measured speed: **16** km/h
